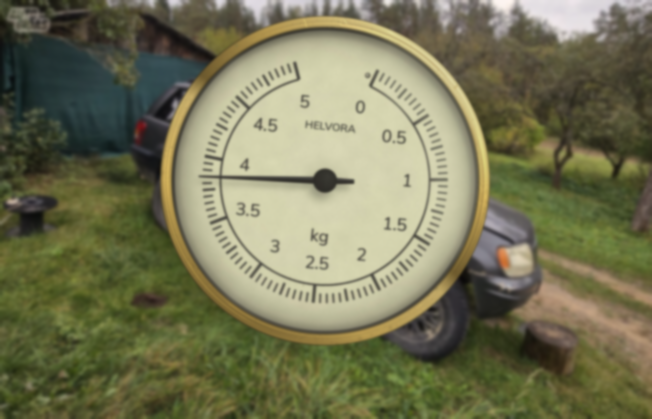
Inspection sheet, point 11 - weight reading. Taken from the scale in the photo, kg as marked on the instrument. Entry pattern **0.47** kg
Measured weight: **3.85** kg
